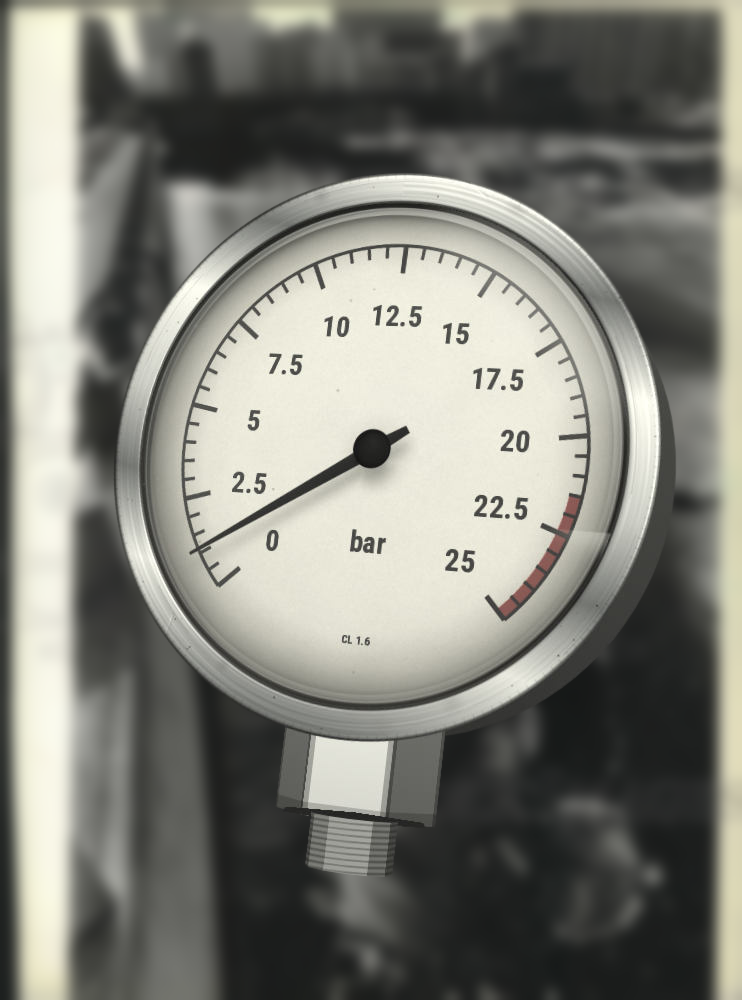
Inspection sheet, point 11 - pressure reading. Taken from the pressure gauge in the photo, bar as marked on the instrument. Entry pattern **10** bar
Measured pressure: **1** bar
